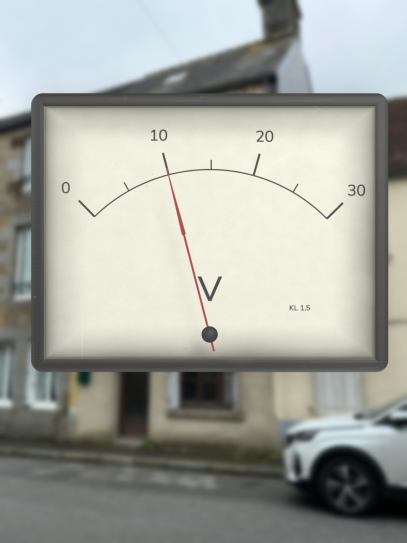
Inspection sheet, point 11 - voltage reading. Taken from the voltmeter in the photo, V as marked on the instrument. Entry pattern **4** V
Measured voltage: **10** V
